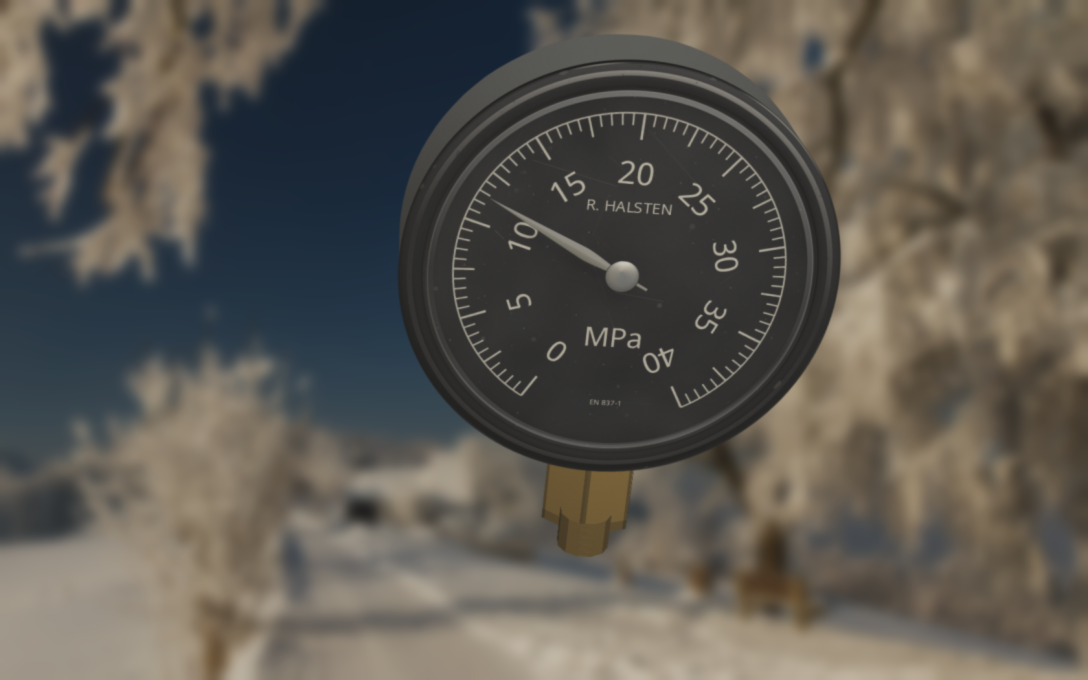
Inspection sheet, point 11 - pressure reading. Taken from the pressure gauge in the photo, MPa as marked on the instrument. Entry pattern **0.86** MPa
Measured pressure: **11.5** MPa
